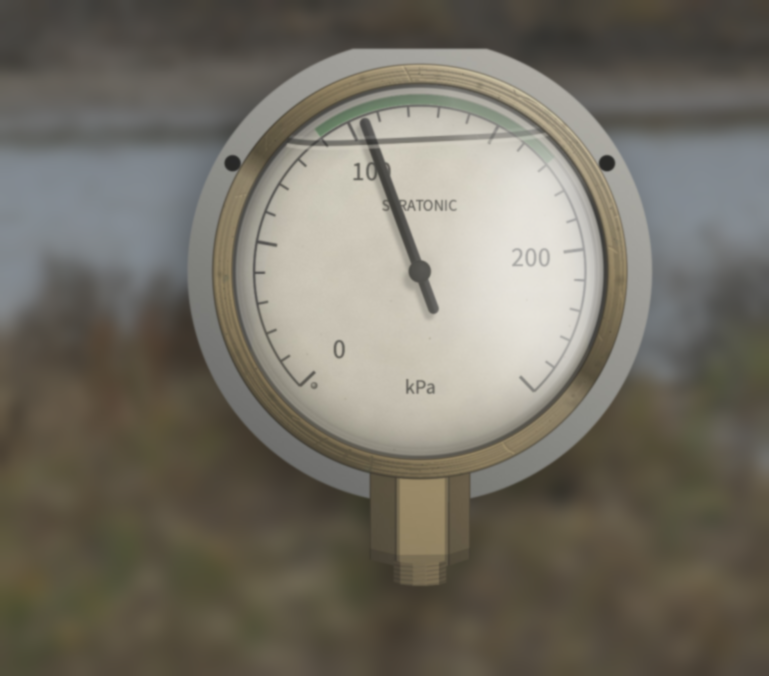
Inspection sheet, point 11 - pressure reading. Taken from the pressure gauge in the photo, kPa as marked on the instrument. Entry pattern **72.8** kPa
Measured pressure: **105** kPa
